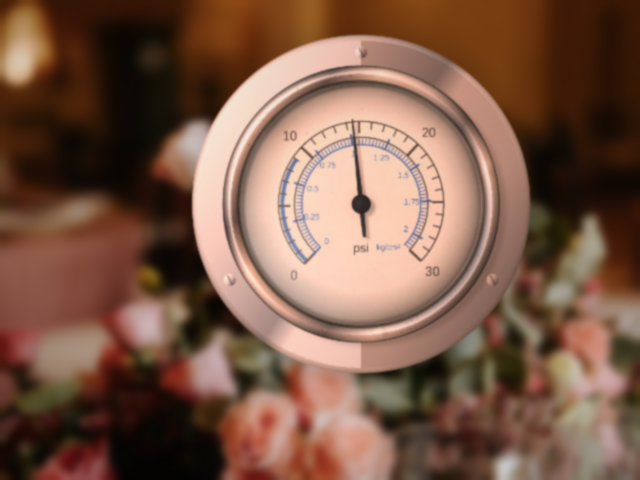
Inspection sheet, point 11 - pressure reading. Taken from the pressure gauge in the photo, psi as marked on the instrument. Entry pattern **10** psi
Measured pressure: **14.5** psi
